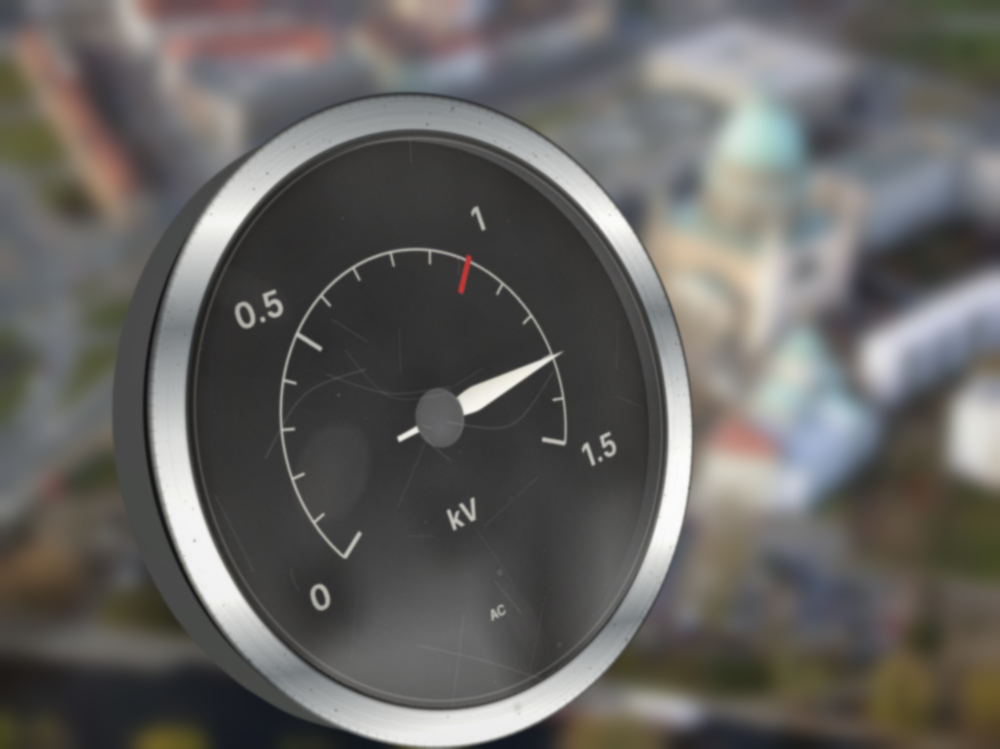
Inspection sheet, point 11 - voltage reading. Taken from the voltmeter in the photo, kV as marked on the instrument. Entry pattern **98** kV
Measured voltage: **1.3** kV
